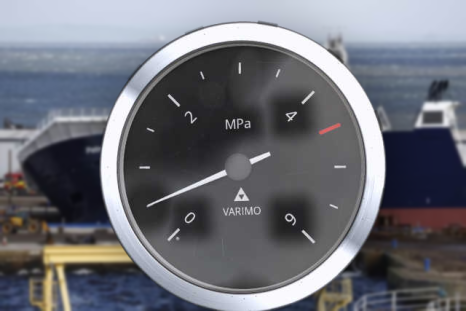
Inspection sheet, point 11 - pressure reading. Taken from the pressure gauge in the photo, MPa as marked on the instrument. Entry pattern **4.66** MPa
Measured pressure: **0.5** MPa
